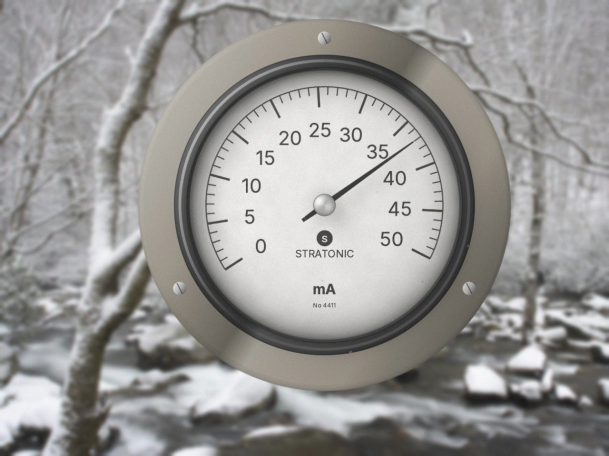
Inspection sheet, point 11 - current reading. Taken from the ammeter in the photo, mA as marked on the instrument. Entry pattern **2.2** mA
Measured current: **37** mA
